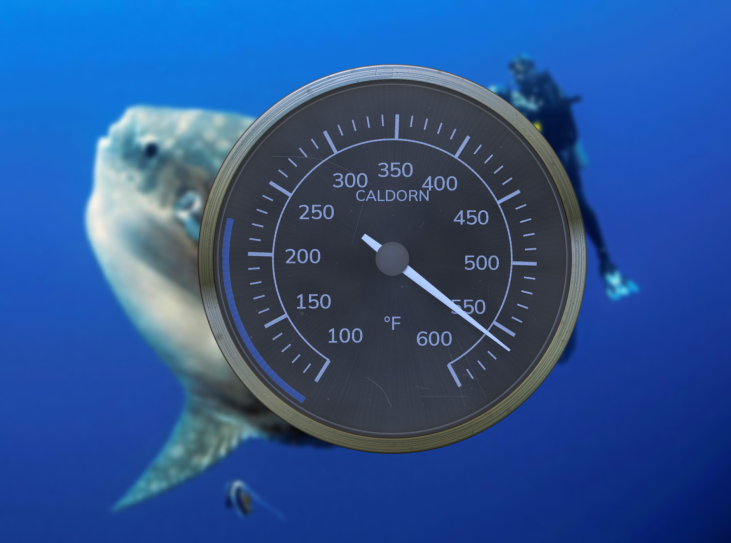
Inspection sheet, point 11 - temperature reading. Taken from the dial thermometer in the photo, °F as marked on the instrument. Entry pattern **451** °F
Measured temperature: **560** °F
